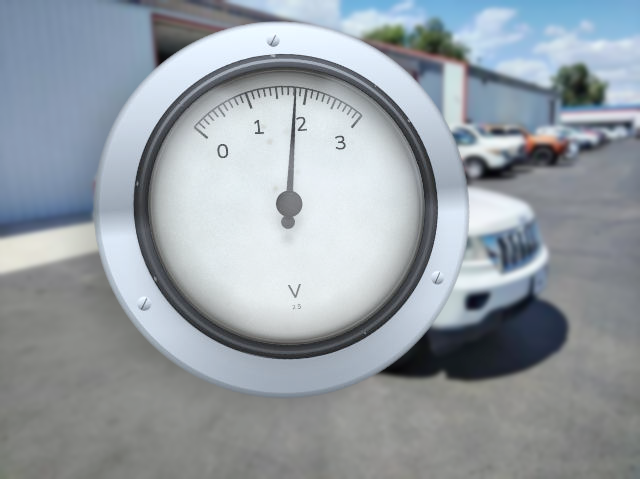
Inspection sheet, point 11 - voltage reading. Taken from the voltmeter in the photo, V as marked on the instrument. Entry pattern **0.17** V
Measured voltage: **1.8** V
